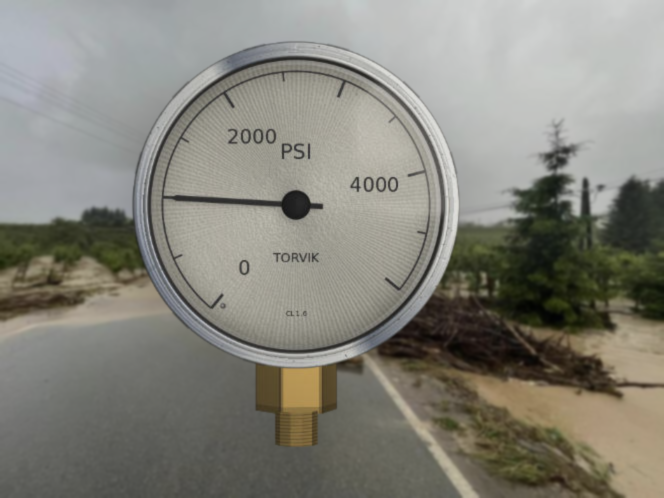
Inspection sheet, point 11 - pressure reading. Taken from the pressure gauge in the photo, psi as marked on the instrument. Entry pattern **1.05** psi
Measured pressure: **1000** psi
